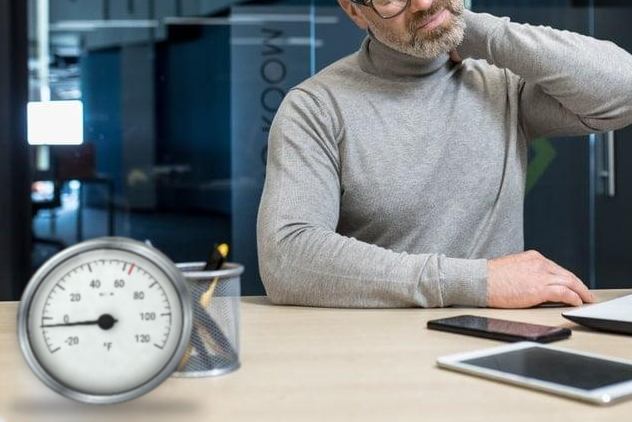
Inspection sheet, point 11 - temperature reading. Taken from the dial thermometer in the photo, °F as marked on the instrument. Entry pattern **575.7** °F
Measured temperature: **-4** °F
